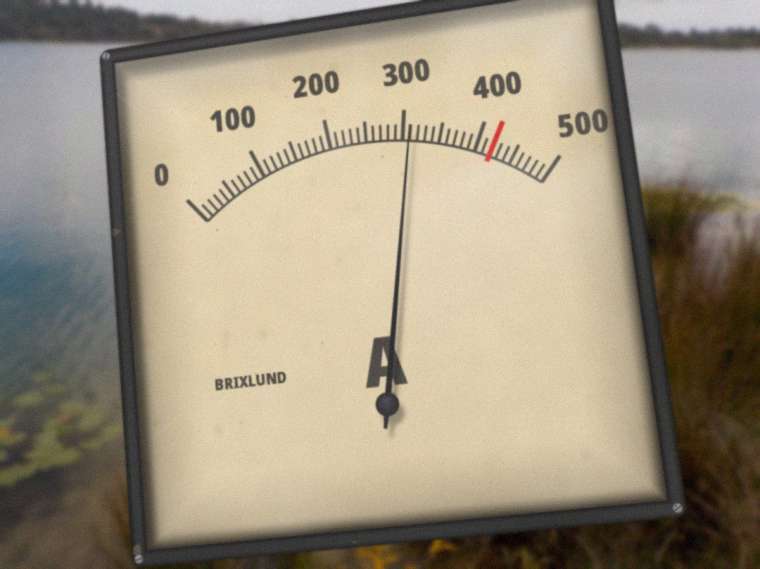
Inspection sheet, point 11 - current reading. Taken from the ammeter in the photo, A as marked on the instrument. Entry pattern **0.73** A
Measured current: **310** A
